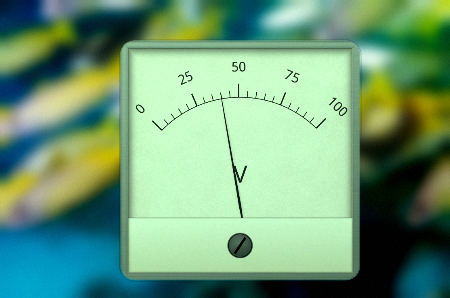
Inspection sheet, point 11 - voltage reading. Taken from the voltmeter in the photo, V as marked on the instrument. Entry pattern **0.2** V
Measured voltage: **40** V
